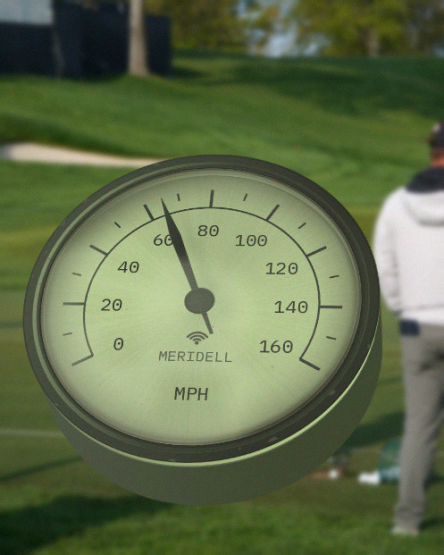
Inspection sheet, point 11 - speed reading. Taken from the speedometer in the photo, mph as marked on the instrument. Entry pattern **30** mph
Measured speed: **65** mph
